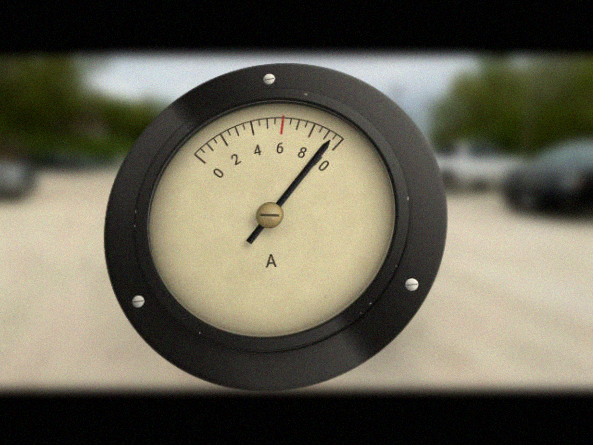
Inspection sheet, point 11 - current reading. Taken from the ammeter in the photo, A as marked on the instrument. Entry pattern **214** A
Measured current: **9.5** A
